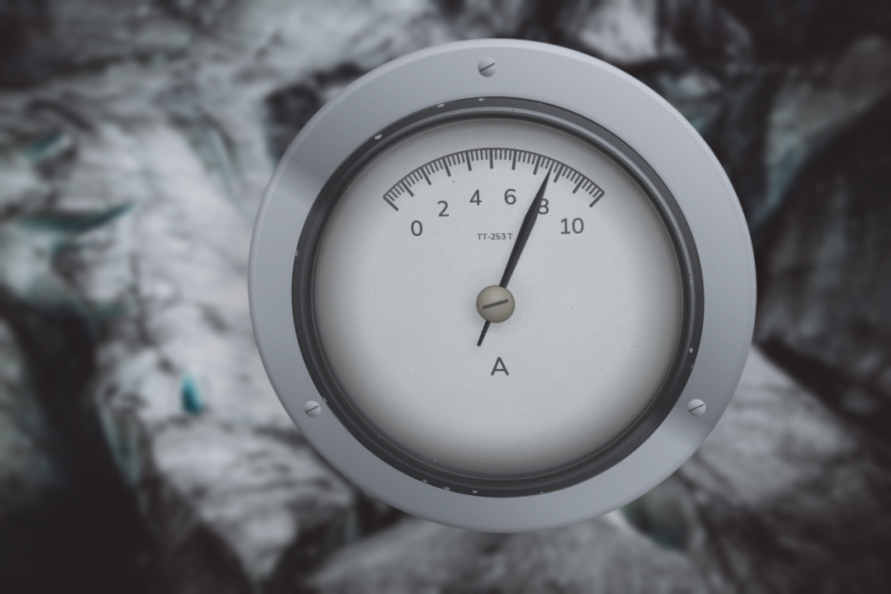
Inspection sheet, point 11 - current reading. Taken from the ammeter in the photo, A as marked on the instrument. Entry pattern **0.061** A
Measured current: **7.6** A
